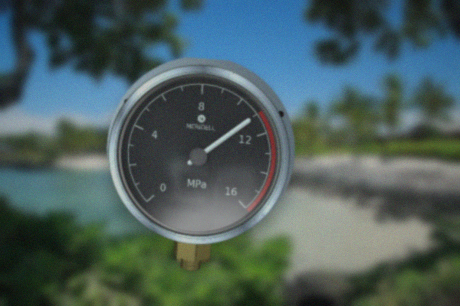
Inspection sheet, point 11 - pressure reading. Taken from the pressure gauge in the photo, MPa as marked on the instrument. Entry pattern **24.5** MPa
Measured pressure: **11** MPa
